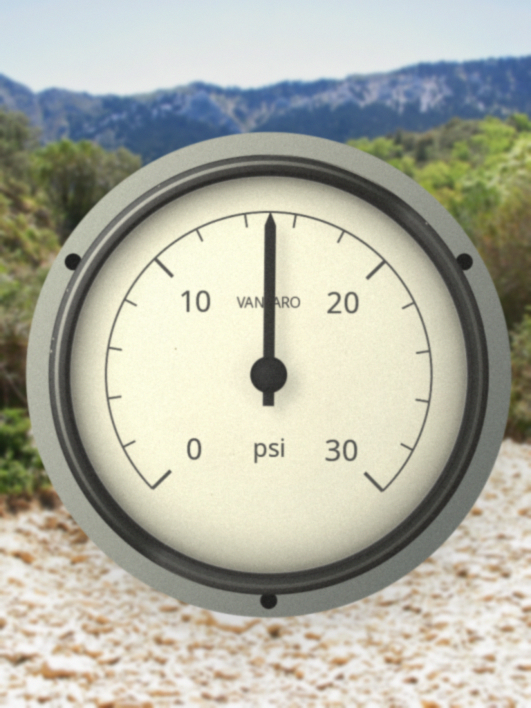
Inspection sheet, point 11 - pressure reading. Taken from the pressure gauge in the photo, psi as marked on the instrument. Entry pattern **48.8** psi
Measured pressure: **15** psi
